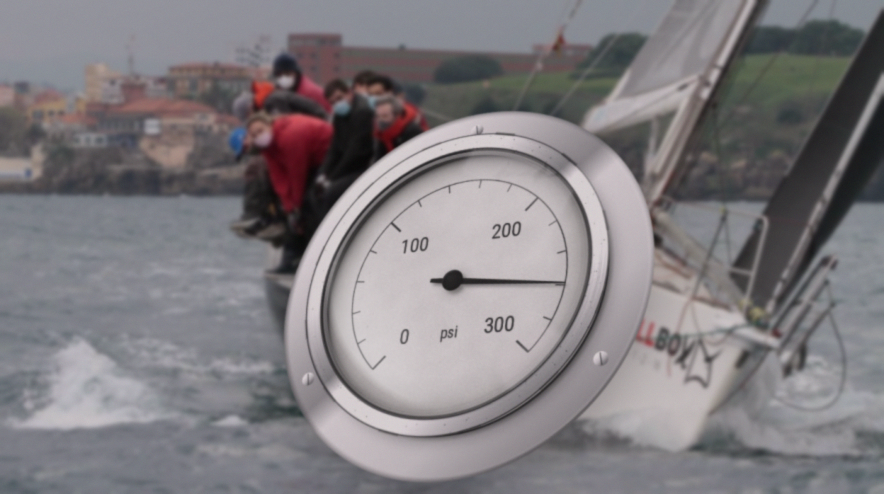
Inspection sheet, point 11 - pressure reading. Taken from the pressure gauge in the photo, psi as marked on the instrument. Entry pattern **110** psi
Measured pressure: **260** psi
